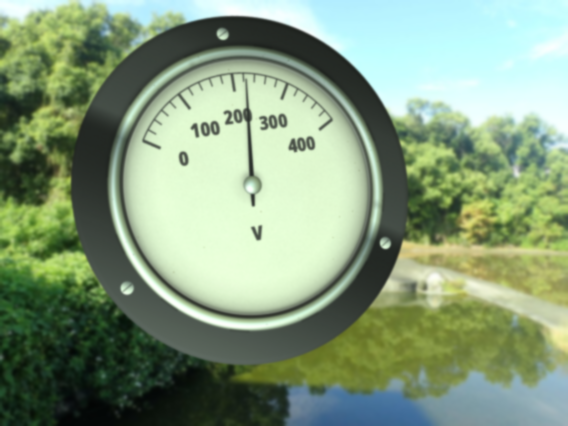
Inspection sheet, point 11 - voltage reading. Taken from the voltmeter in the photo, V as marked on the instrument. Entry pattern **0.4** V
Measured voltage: **220** V
